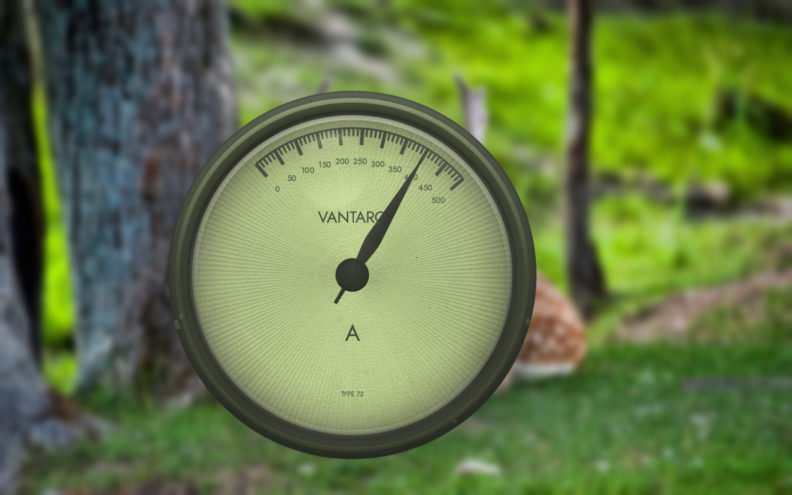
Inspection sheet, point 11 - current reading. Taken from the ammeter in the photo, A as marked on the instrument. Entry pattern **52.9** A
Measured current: **400** A
